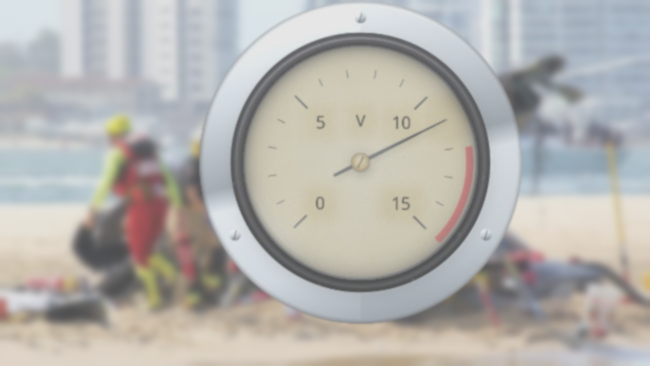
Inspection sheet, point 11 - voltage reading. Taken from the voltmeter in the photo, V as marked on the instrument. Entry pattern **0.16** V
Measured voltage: **11** V
